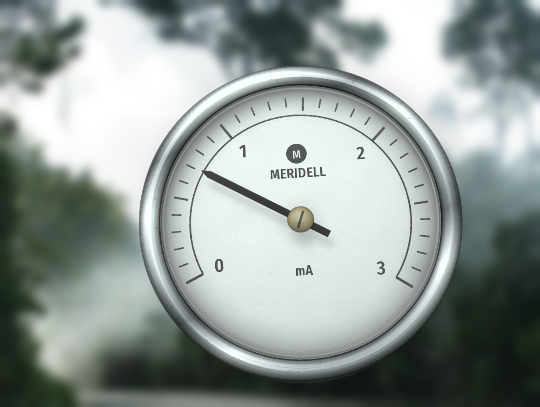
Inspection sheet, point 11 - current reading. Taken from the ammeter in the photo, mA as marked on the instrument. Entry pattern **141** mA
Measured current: **0.7** mA
